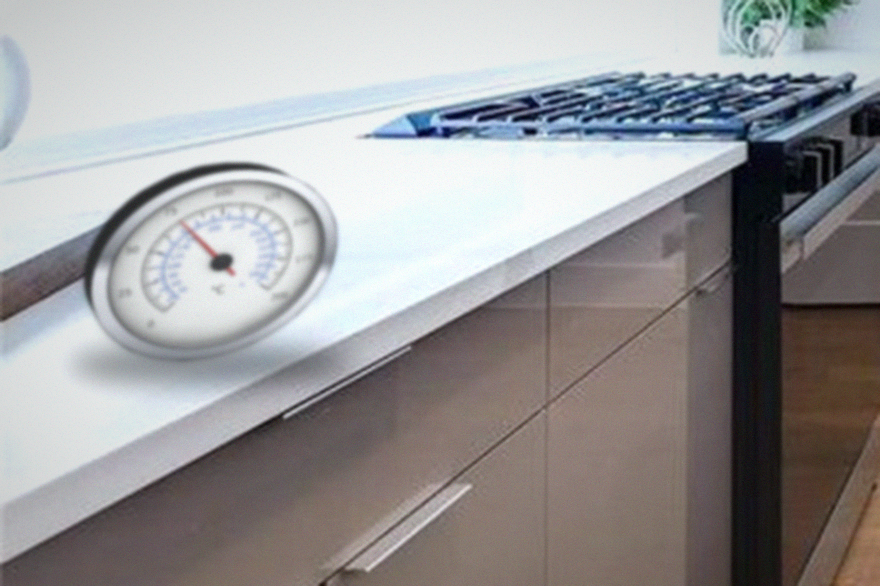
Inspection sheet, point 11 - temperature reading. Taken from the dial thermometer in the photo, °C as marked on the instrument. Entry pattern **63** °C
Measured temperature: **75** °C
